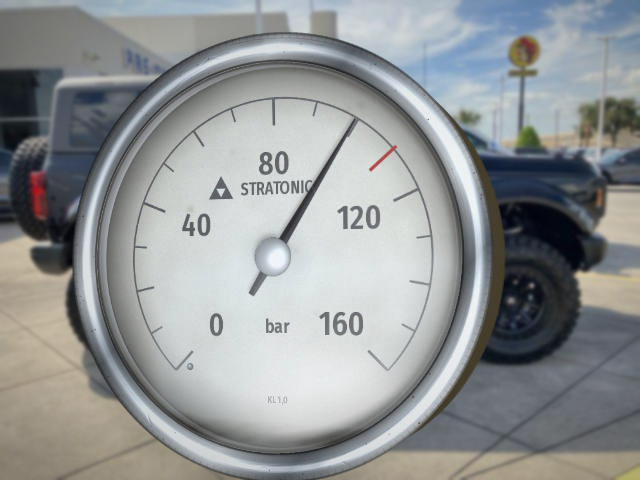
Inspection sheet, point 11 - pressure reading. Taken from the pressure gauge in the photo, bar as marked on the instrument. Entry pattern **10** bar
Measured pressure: **100** bar
